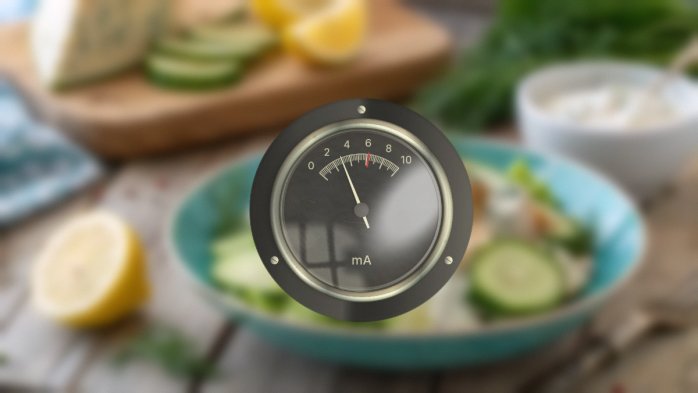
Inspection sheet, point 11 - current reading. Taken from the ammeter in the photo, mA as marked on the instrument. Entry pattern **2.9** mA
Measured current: **3** mA
